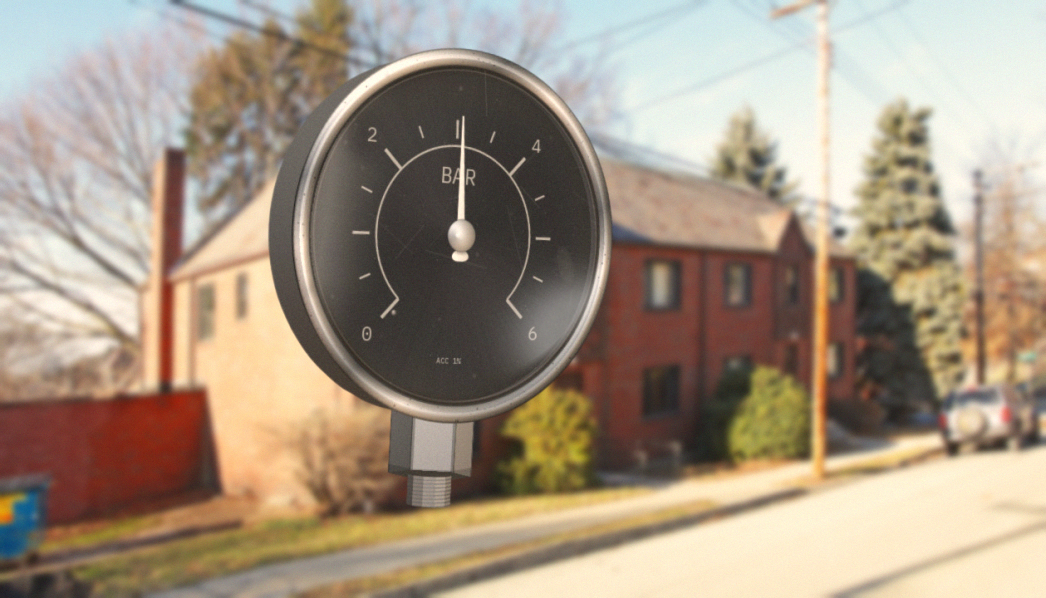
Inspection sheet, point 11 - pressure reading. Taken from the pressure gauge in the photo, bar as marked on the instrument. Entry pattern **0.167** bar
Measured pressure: **3** bar
